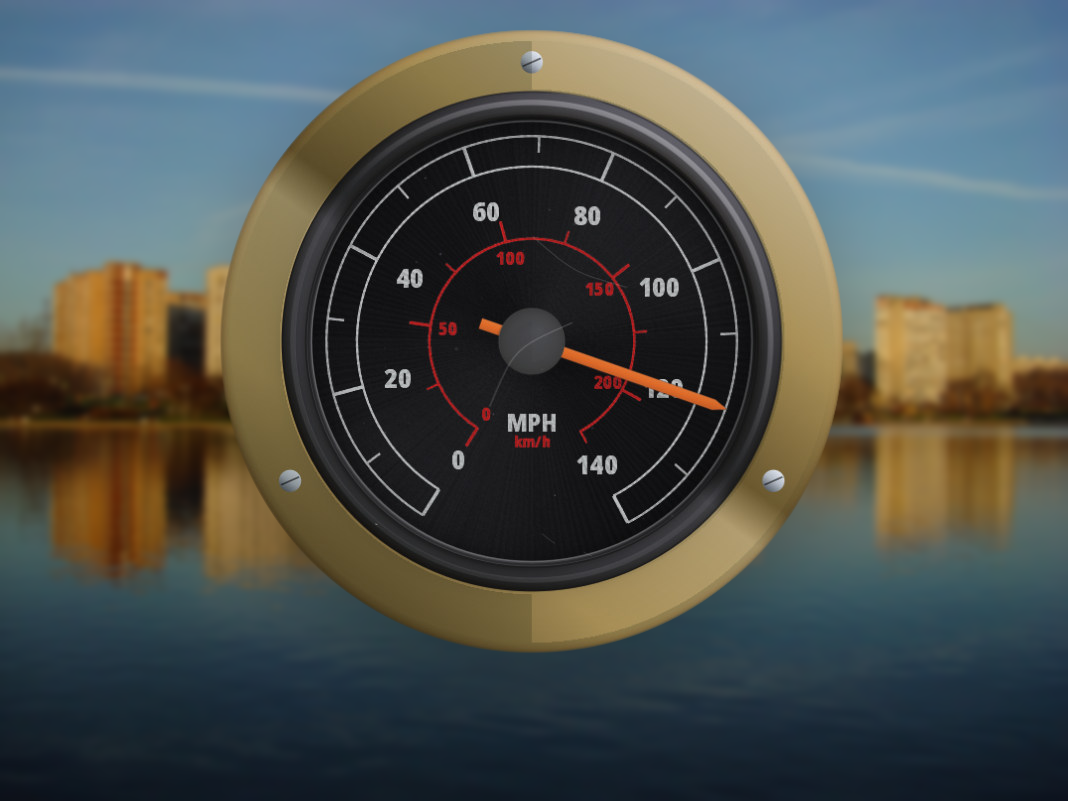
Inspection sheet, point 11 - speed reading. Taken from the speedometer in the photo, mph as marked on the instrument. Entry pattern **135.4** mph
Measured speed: **120** mph
